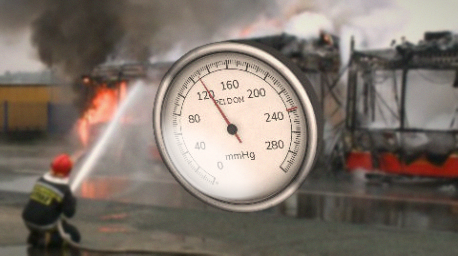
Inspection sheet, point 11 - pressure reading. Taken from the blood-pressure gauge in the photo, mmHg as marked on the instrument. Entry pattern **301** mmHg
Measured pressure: **130** mmHg
